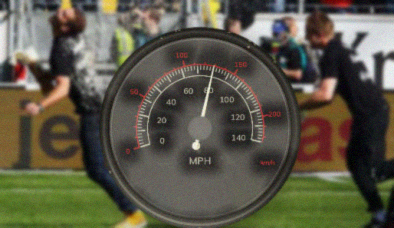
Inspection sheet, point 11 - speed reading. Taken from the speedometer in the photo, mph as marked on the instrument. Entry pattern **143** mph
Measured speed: **80** mph
